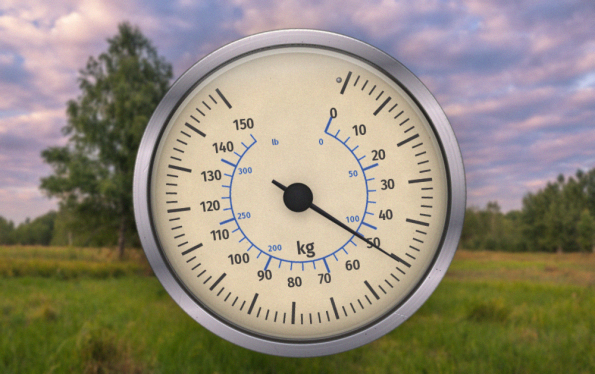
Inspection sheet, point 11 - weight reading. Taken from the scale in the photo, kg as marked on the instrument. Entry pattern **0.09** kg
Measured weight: **50** kg
